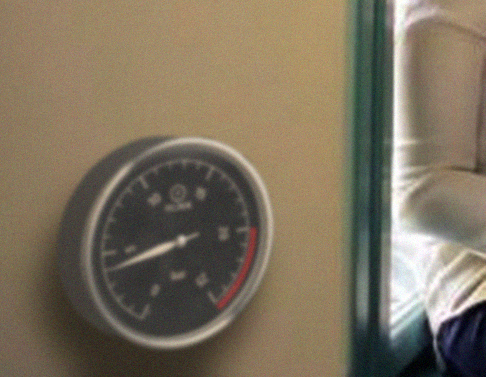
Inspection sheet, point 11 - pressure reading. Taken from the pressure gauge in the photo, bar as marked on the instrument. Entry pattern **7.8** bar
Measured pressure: **4** bar
